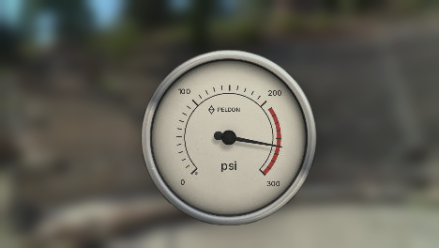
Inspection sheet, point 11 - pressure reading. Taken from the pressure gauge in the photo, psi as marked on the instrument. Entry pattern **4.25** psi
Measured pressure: **260** psi
